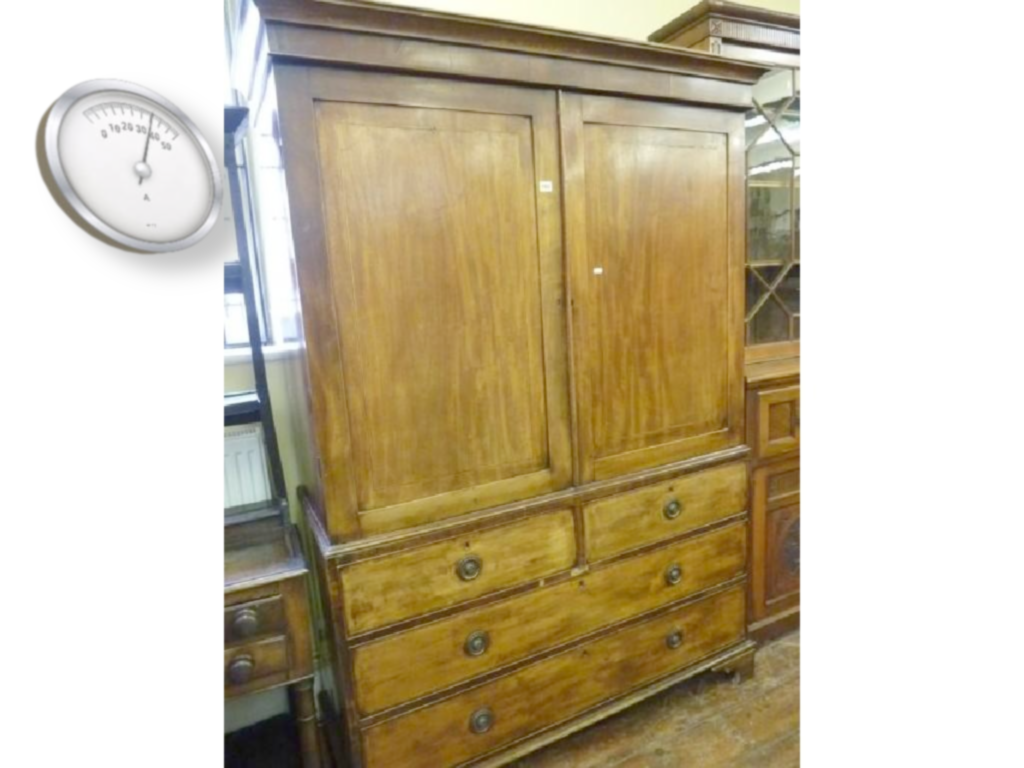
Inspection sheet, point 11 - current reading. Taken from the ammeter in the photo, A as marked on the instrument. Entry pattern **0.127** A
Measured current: **35** A
